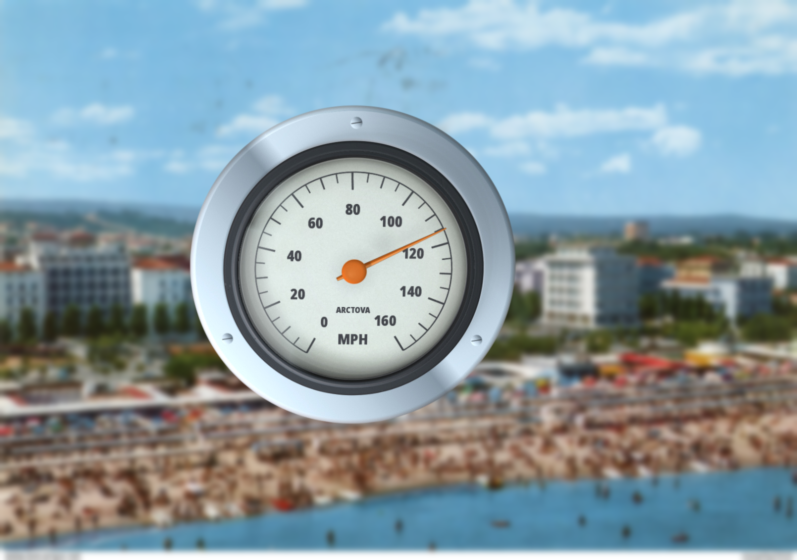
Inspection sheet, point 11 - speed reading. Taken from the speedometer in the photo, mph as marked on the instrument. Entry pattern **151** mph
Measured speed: **115** mph
